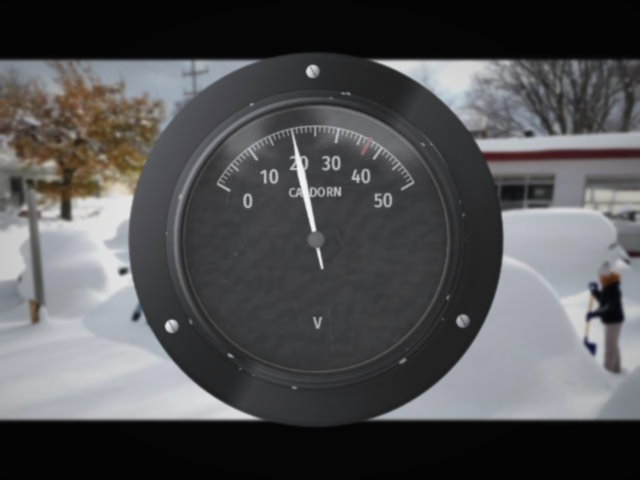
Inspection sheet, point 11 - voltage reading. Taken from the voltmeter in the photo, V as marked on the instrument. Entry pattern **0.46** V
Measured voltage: **20** V
